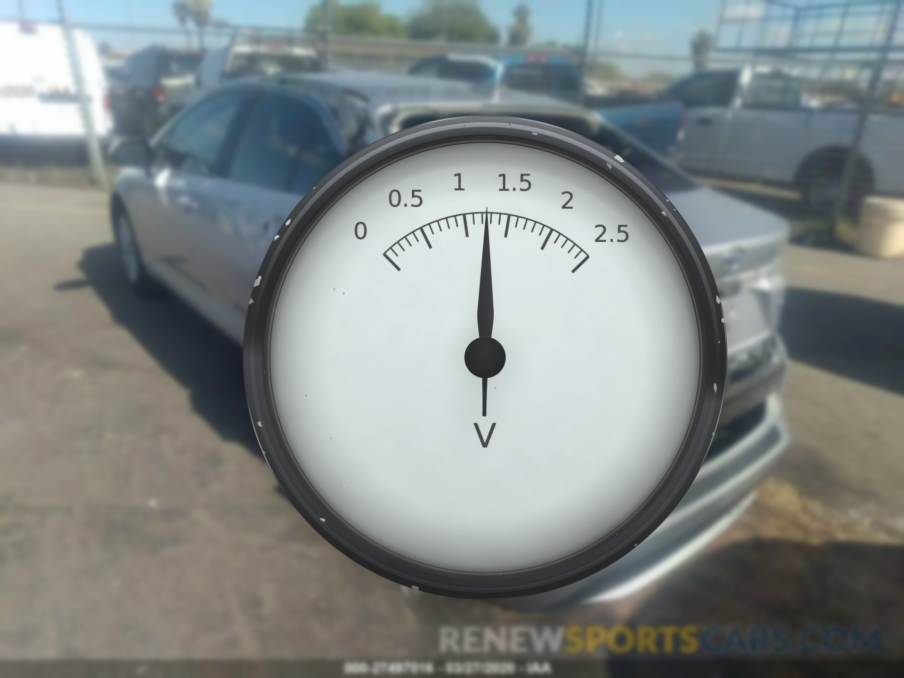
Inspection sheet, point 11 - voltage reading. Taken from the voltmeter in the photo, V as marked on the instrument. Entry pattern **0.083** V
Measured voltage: **1.25** V
